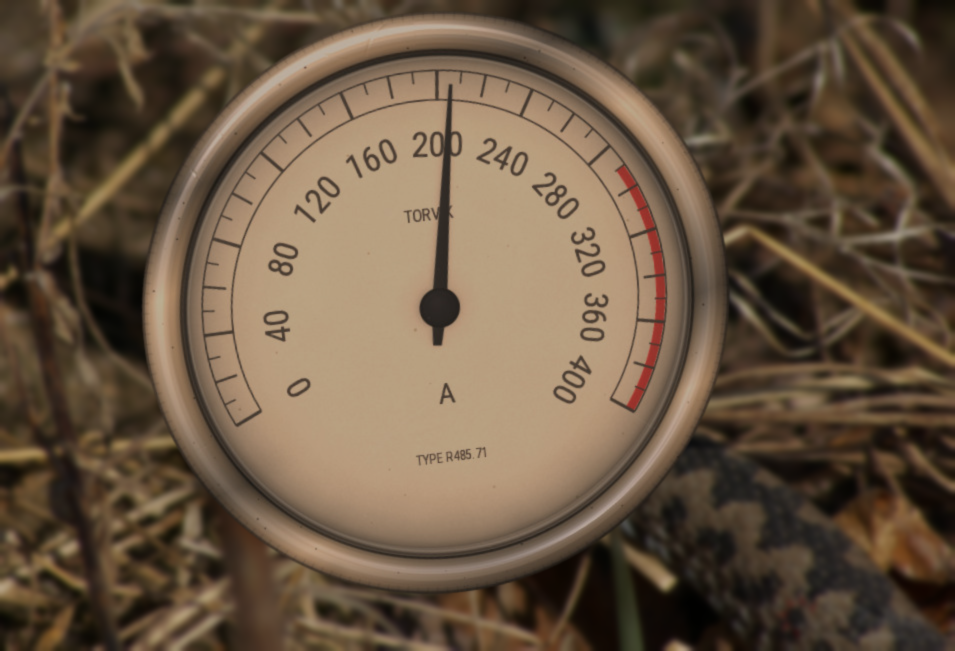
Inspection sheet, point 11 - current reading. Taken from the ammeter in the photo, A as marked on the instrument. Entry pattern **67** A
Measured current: **205** A
